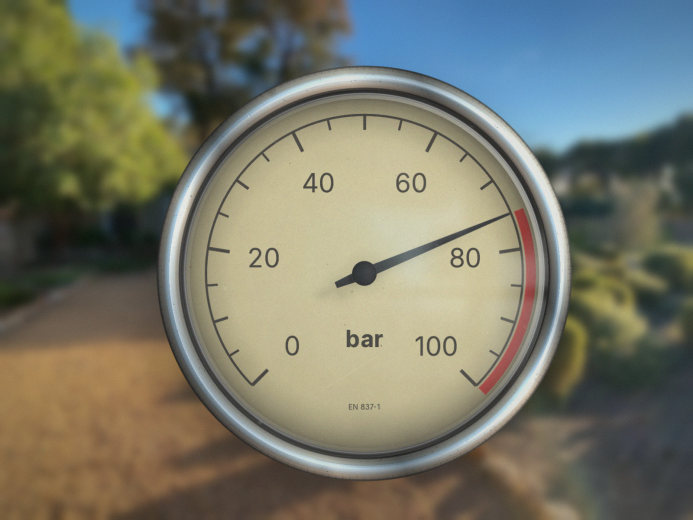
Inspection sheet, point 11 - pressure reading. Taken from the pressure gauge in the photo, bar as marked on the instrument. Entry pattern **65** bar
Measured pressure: **75** bar
